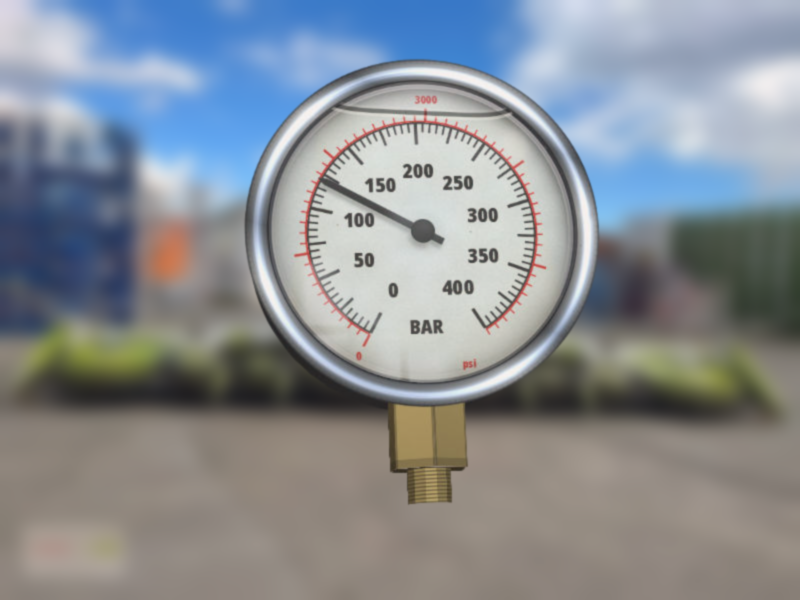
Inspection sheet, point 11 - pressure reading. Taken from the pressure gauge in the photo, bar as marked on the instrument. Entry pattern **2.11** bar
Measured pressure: **120** bar
